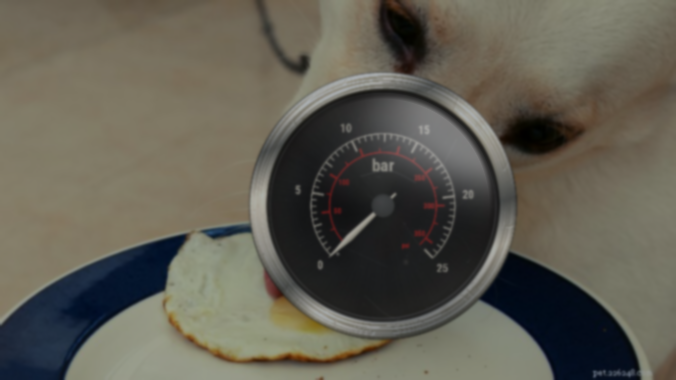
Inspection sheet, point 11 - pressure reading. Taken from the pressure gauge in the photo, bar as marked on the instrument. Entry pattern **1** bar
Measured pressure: **0** bar
